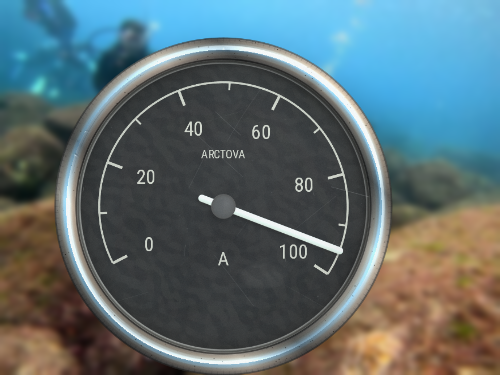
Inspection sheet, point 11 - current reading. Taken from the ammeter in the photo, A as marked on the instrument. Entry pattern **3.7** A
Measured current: **95** A
